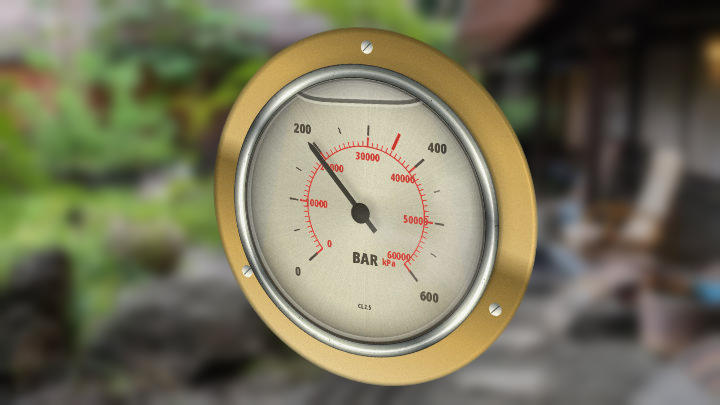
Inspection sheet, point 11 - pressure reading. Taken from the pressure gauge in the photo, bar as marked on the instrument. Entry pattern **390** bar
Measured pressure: **200** bar
